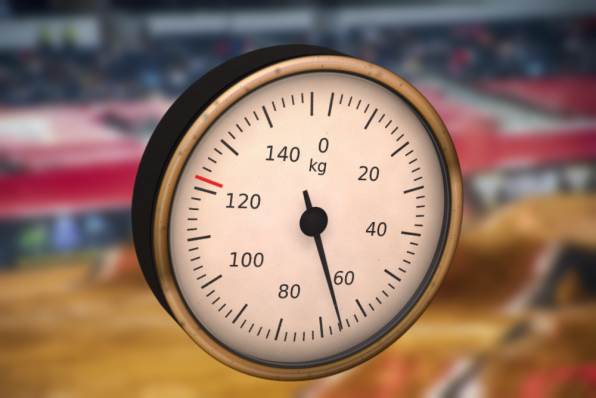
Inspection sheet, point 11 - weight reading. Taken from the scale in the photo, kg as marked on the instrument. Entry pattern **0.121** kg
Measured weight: **66** kg
